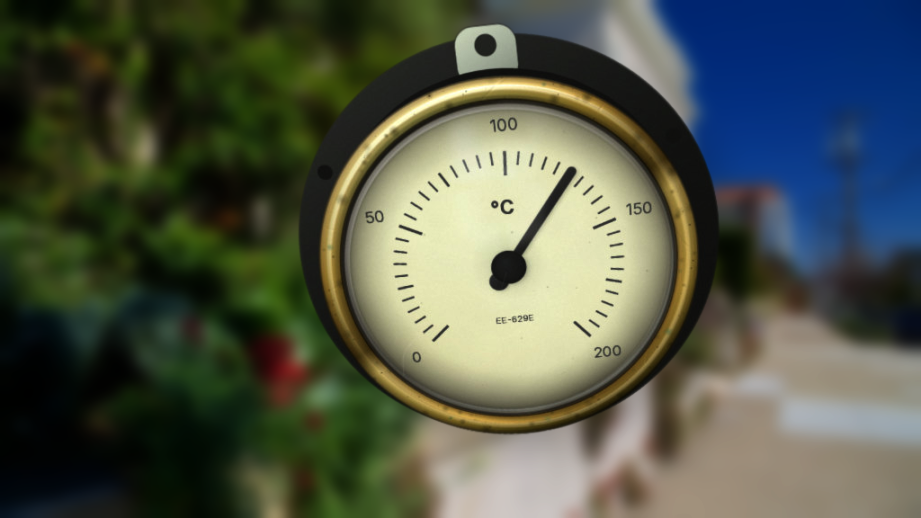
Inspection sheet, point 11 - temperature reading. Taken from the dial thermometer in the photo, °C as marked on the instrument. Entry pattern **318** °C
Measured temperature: **125** °C
